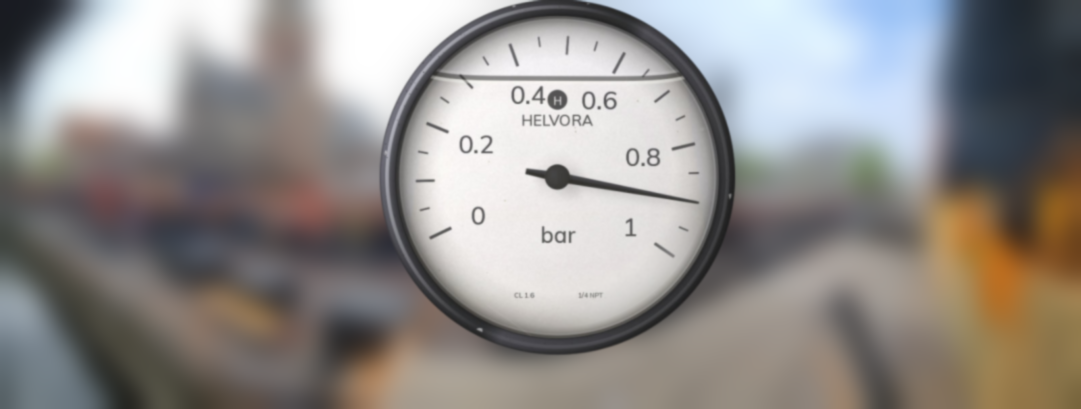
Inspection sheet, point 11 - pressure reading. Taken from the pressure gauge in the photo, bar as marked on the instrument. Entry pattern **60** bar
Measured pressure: **0.9** bar
